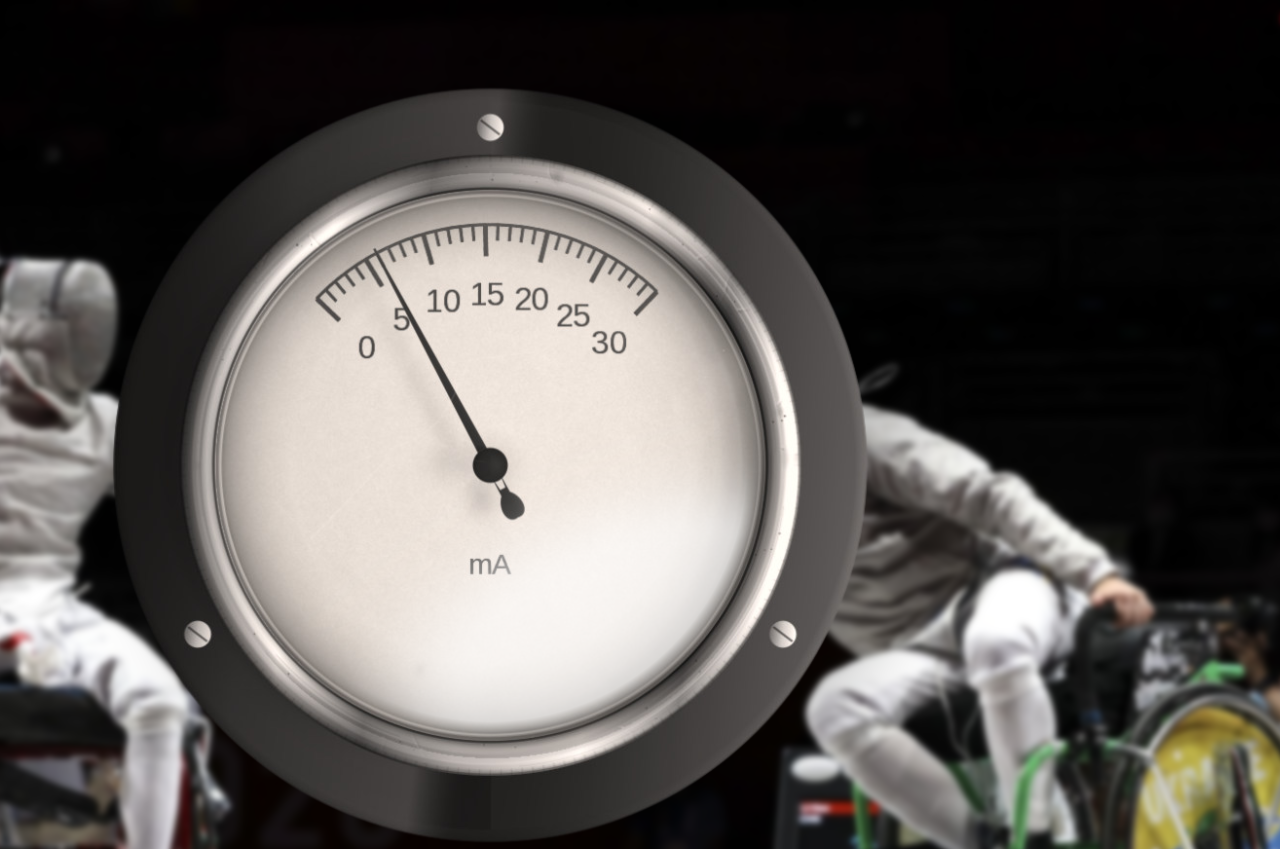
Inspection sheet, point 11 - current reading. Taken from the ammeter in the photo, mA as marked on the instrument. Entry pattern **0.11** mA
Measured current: **6** mA
